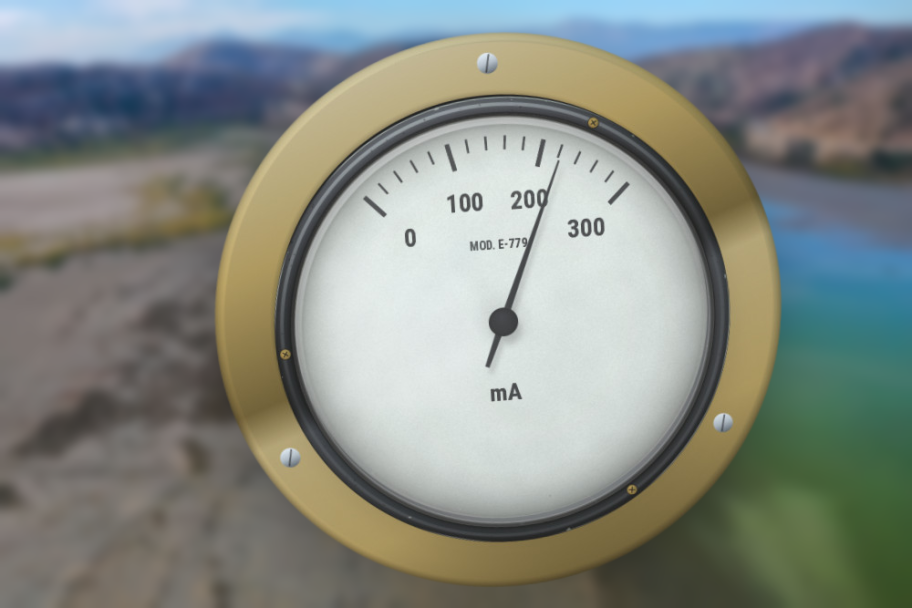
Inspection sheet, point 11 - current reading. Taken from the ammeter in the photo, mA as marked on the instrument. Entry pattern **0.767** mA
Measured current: **220** mA
